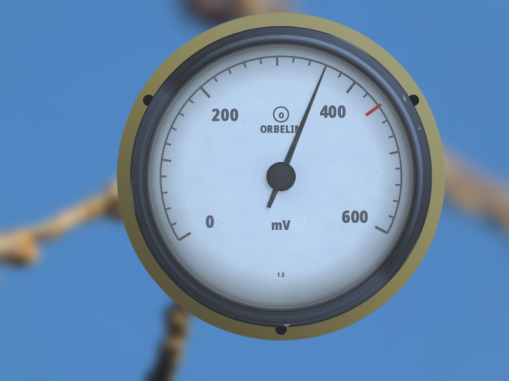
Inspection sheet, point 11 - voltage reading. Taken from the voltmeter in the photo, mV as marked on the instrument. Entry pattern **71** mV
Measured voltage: **360** mV
